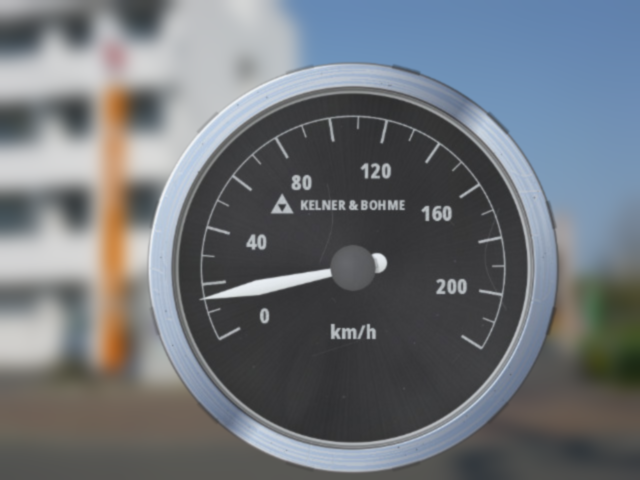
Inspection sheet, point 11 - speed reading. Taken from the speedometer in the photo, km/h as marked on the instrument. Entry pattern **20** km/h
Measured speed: **15** km/h
